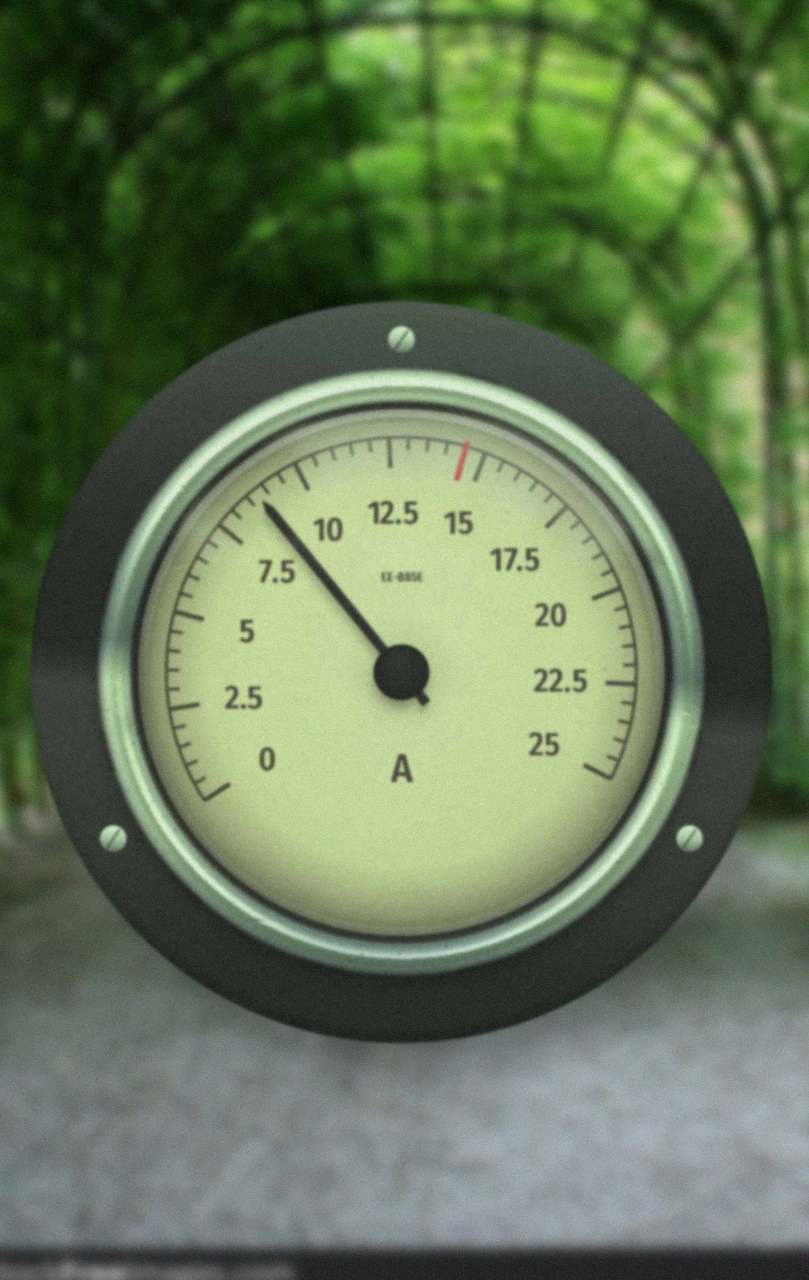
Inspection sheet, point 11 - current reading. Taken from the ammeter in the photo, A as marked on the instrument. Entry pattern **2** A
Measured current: **8.75** A
